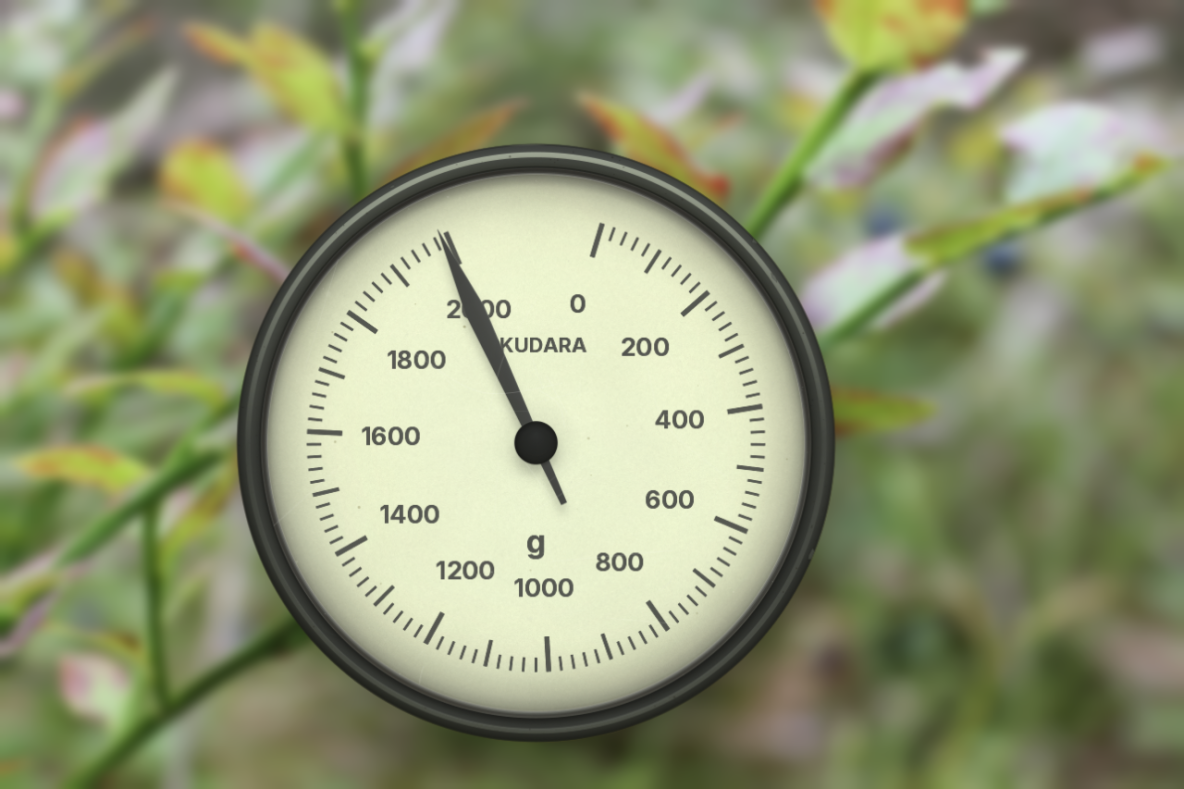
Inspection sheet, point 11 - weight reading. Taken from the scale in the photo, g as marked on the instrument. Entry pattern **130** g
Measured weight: **1990** g
